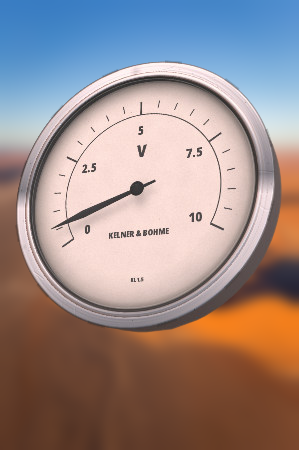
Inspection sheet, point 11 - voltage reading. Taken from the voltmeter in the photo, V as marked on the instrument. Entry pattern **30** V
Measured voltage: **0.5** V
